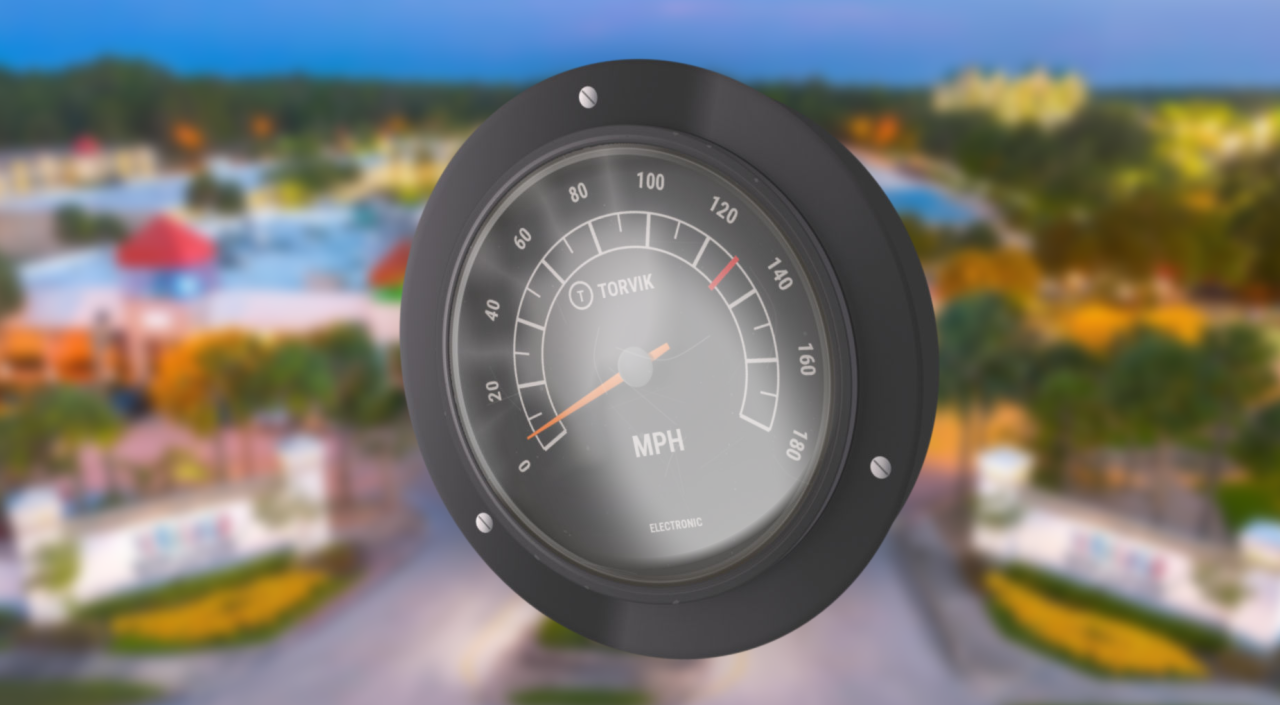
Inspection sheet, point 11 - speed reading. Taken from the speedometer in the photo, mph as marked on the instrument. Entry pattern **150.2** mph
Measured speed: **5** mph
